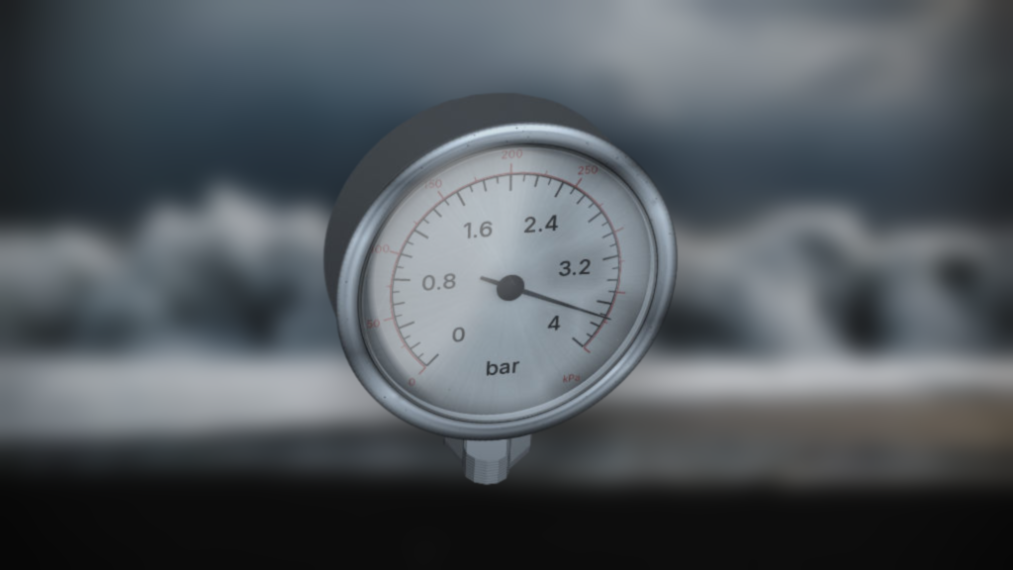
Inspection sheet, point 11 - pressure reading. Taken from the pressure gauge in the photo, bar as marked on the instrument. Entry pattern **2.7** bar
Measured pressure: **3.7** bar
